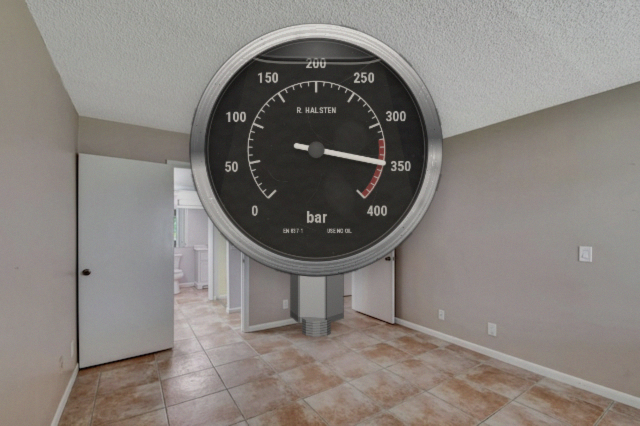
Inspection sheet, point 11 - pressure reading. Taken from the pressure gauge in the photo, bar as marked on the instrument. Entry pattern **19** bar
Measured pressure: **350** bar
